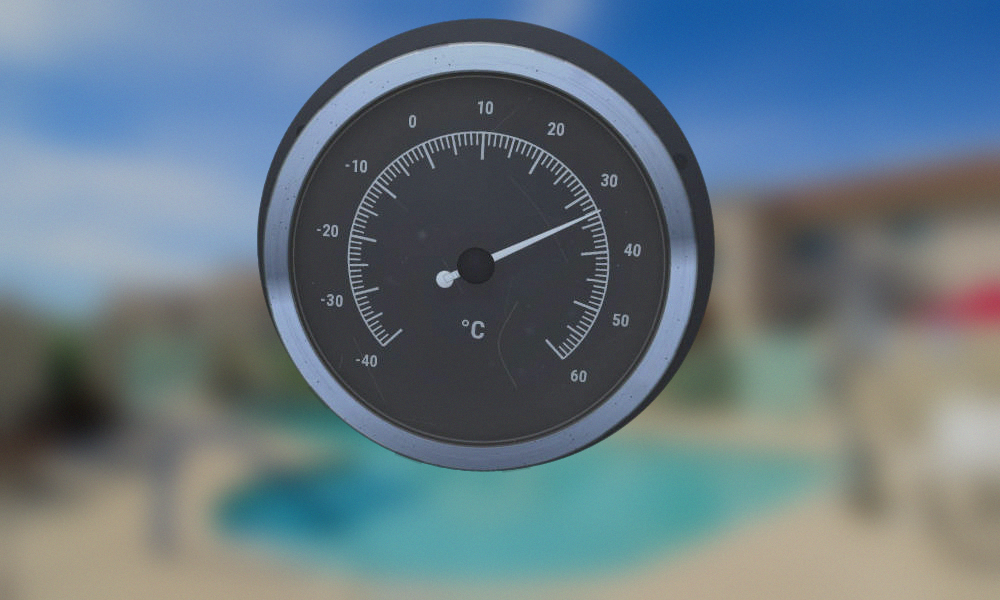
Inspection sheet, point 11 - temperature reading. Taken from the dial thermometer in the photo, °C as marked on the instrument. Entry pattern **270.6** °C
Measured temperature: **33** °C
